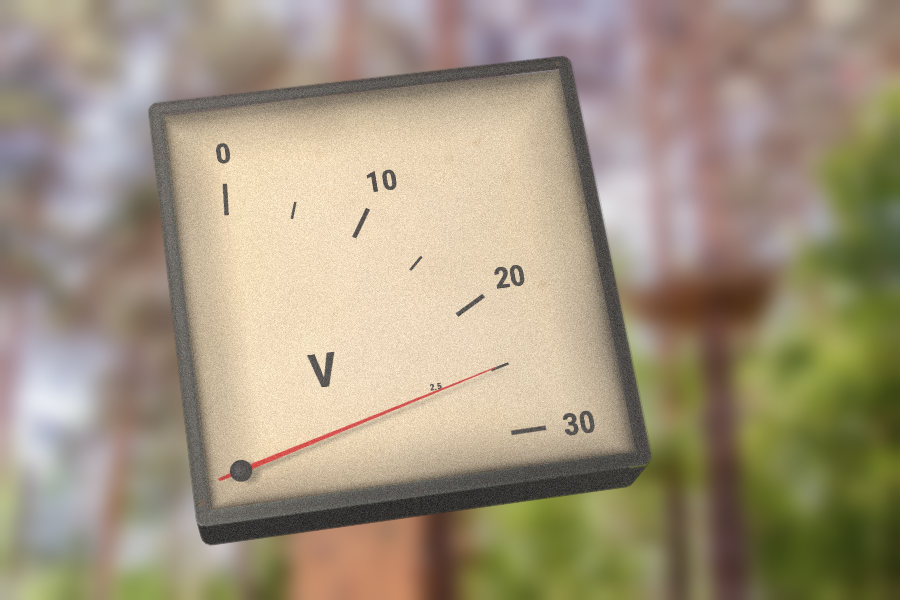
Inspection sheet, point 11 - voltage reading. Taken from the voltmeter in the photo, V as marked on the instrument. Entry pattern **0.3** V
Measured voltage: **25** V
